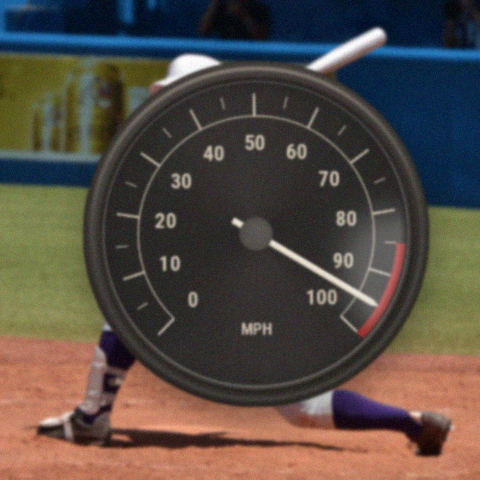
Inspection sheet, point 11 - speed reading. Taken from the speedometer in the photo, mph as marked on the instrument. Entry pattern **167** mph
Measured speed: **95** mph
